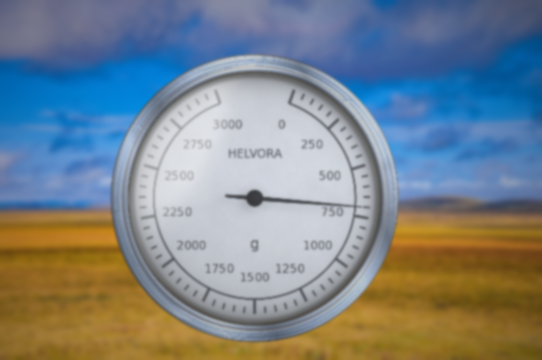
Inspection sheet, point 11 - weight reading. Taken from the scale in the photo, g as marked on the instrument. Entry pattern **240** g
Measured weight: **700** g
